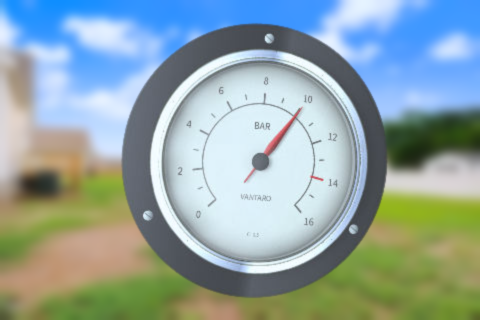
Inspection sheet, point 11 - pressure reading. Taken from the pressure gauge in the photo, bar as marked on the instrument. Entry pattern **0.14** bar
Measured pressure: **10** bar
